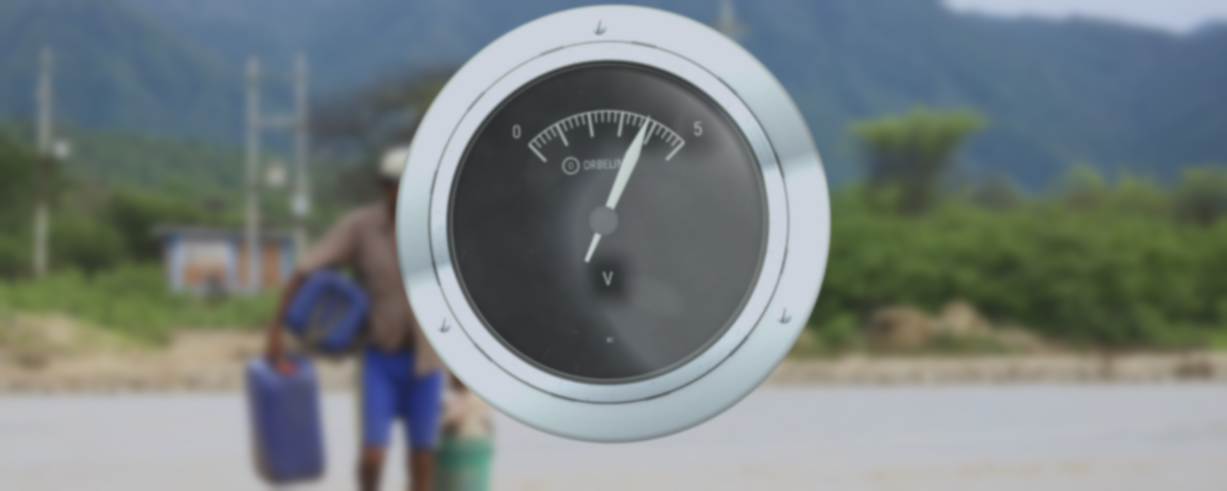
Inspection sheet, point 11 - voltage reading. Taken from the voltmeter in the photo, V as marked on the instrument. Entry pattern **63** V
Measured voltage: **3.8** V
